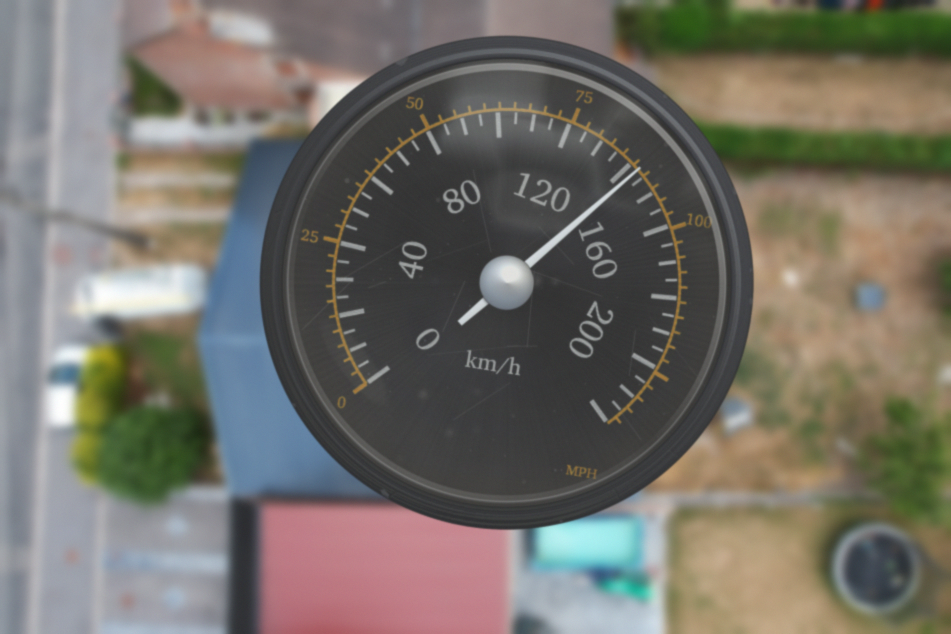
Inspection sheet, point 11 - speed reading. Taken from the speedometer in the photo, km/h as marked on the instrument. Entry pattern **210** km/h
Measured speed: **142.5** km/h
